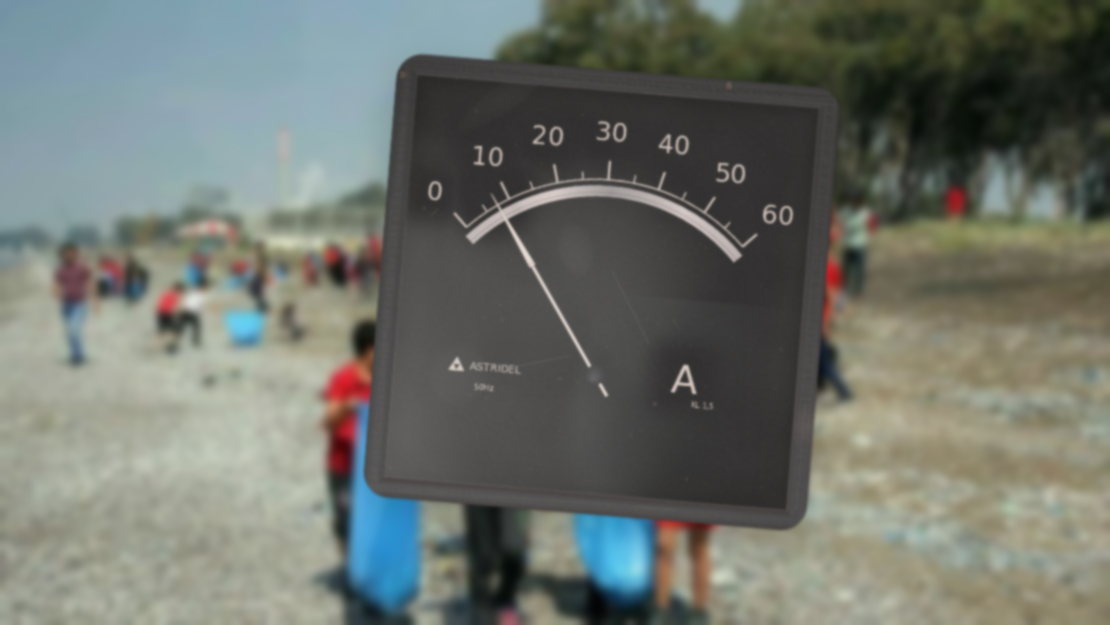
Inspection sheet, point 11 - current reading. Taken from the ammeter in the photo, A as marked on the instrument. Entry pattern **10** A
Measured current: **7.5** A
